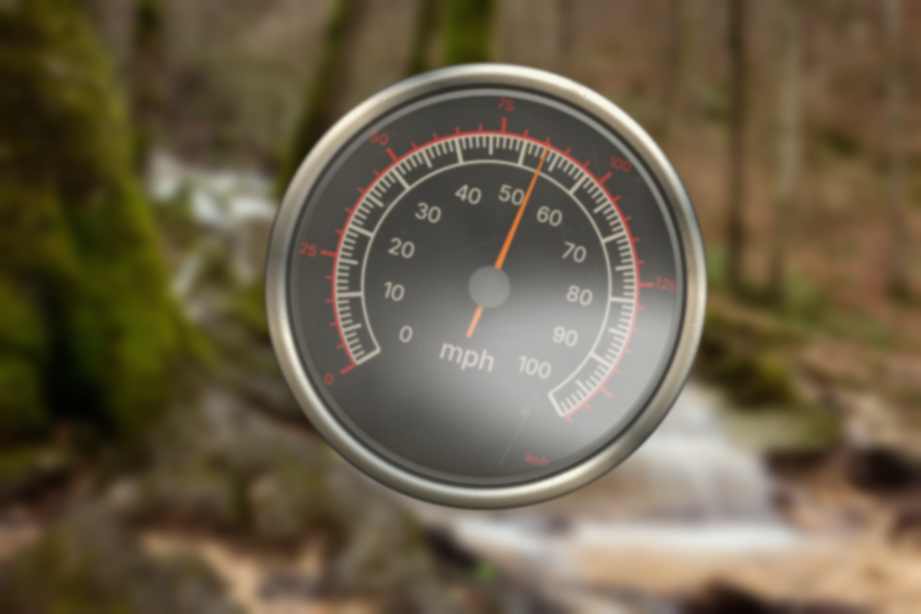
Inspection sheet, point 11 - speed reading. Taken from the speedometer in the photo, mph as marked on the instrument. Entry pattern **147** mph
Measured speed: **53** mph
